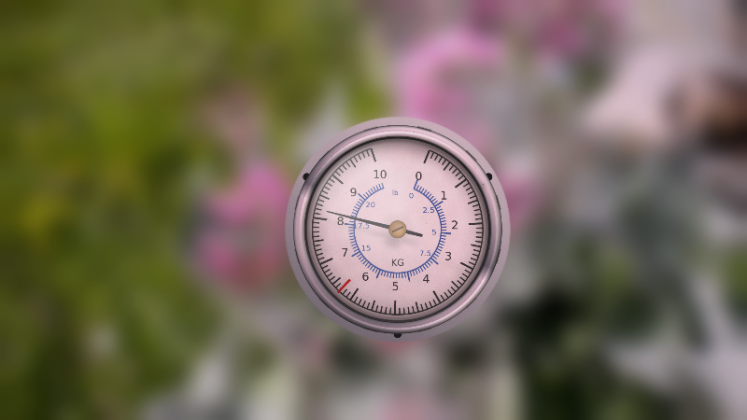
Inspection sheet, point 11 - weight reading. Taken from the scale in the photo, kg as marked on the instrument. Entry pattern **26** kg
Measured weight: **8.2** kg
